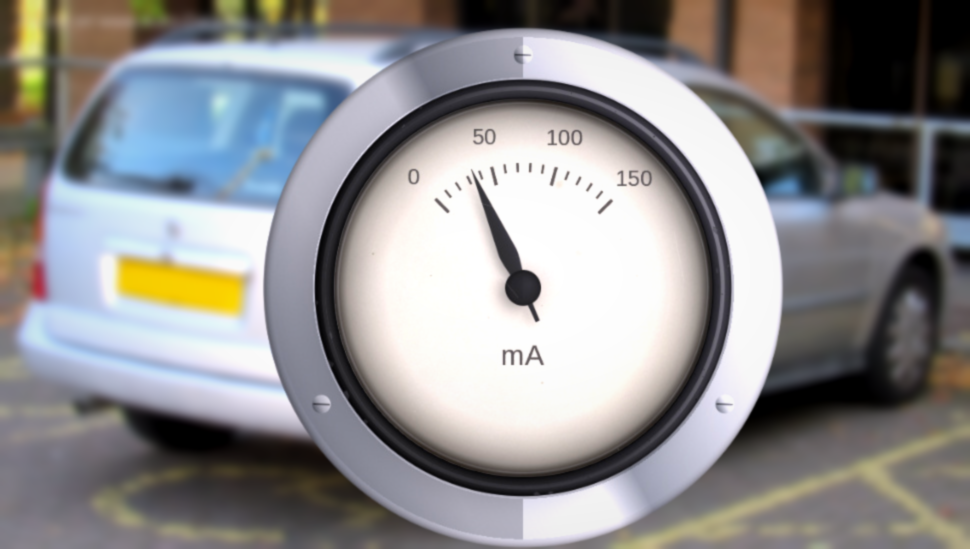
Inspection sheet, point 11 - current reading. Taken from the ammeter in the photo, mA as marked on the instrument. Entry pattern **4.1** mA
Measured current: **35** mA
